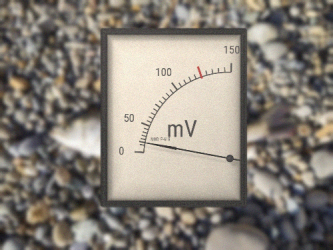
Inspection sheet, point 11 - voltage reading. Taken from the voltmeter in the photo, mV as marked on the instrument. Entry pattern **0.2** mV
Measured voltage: **25** mV
